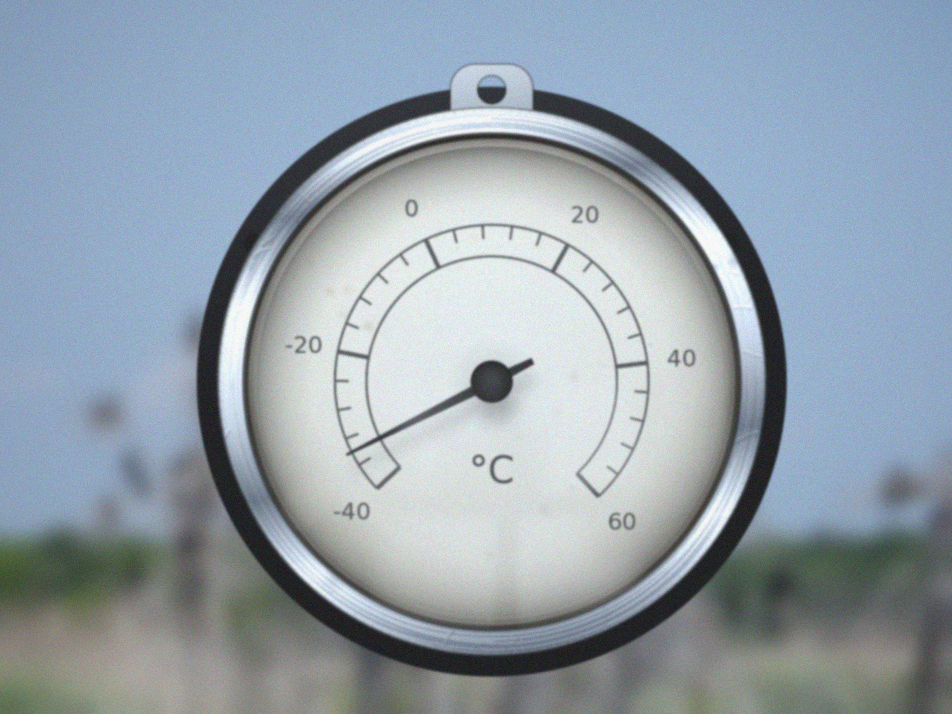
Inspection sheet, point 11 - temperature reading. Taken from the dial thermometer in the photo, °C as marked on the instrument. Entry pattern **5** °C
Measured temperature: **-34** °C
